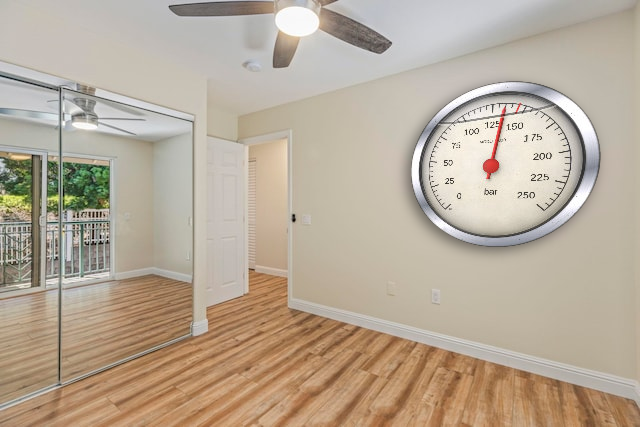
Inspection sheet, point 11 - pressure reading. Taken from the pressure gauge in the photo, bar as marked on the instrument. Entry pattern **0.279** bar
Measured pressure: **135** bar
